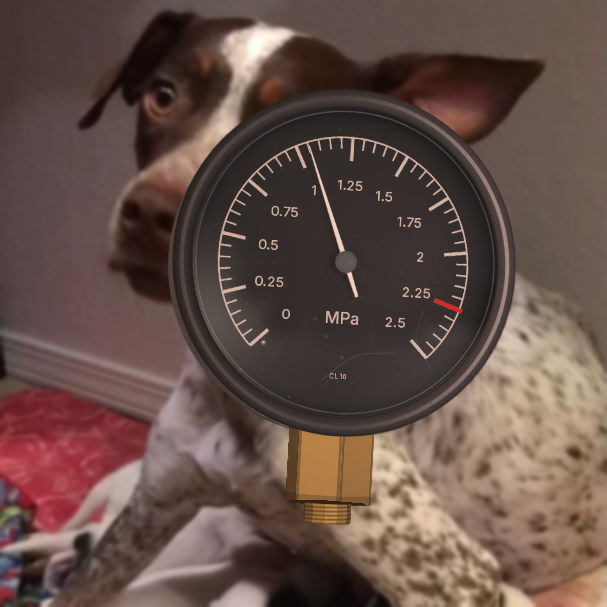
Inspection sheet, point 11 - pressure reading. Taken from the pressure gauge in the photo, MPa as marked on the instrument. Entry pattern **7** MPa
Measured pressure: **1.05** MPa
